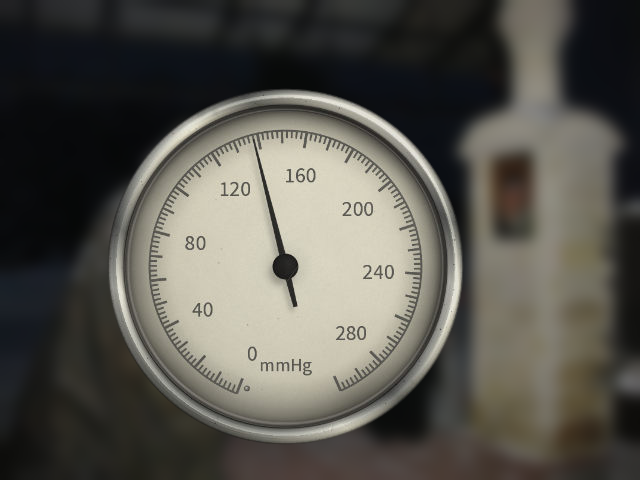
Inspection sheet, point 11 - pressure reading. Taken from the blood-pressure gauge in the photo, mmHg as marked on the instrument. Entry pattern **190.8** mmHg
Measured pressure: **138** mmHg
